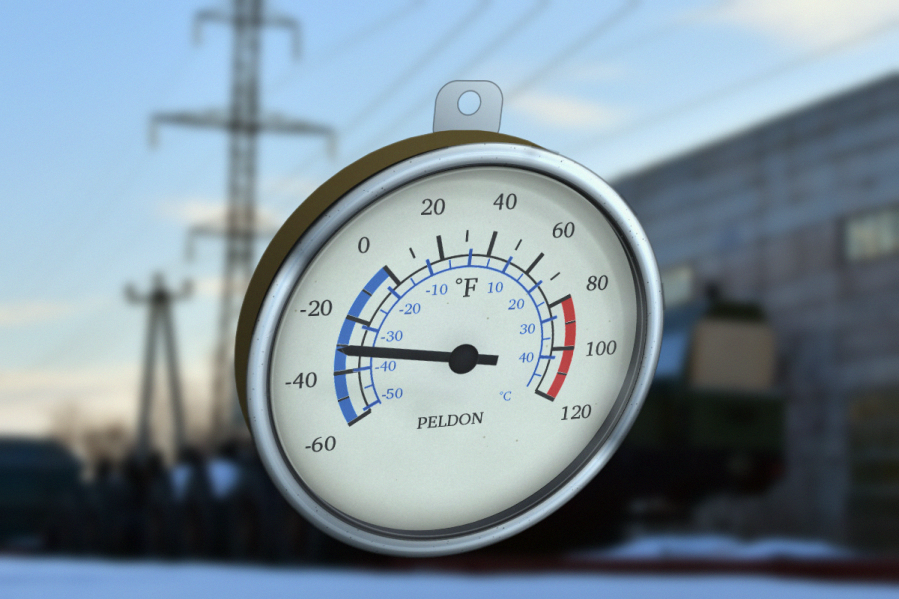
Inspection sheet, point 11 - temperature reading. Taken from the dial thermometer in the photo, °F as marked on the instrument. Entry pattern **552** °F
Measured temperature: **-30** °F
